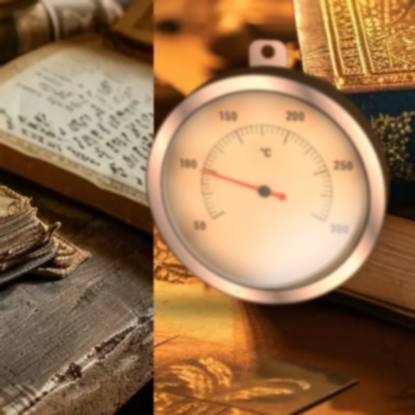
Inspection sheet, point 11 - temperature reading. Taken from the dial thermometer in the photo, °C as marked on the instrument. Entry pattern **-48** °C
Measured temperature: **100** °C
